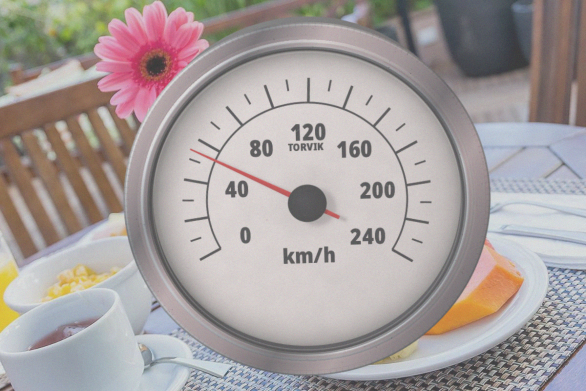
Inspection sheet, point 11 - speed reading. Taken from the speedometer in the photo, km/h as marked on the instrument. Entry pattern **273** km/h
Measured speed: **55** km/h
